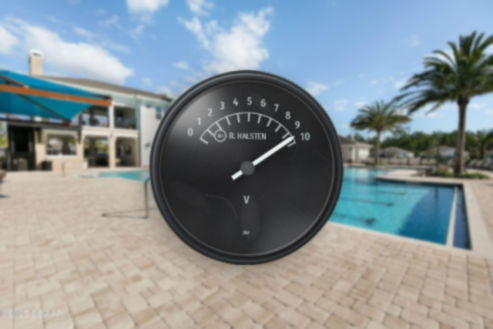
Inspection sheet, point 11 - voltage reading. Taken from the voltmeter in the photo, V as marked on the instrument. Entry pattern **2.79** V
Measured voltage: **9.5** V
